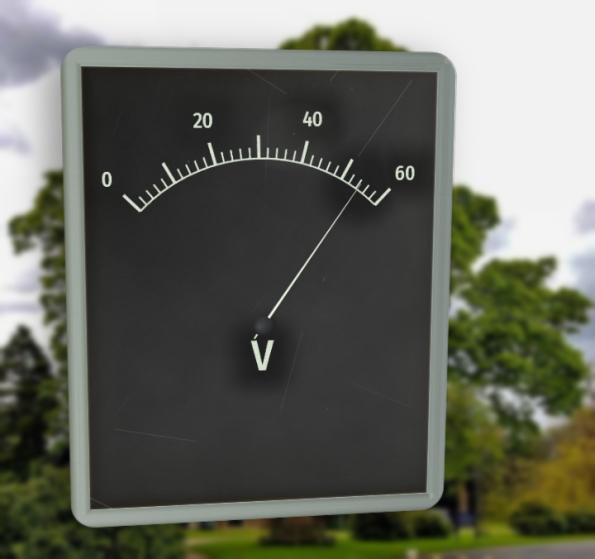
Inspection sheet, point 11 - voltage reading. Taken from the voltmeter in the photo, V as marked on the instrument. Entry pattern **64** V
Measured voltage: **54** V
